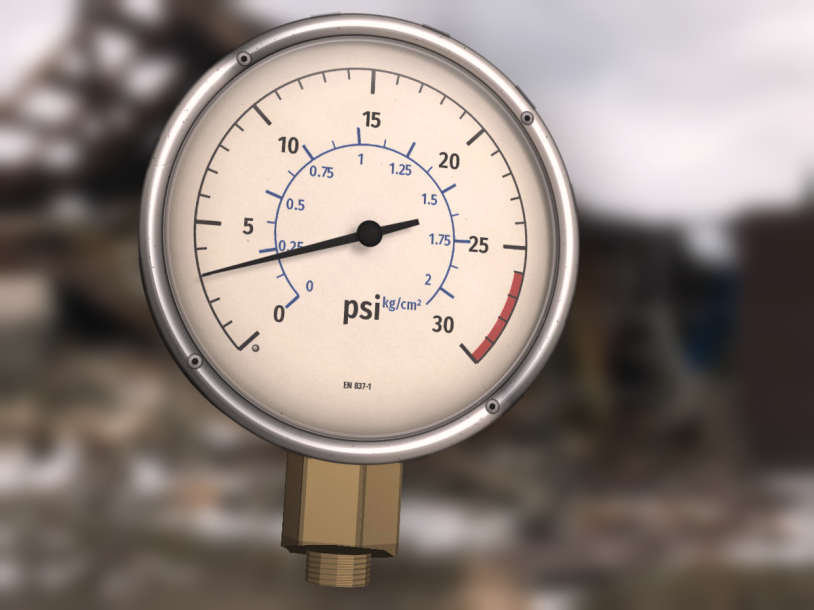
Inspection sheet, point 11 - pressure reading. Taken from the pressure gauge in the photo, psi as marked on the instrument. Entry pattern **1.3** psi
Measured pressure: **3** psi
